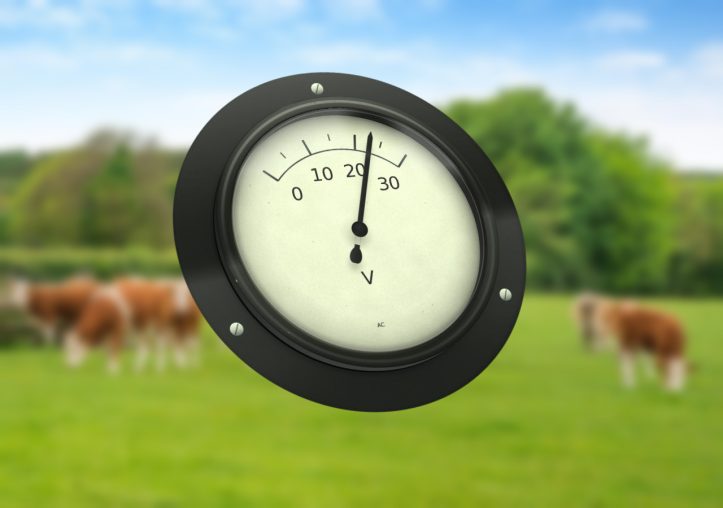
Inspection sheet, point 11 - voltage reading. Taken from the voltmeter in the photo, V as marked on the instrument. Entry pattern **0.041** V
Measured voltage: **22.5** V
